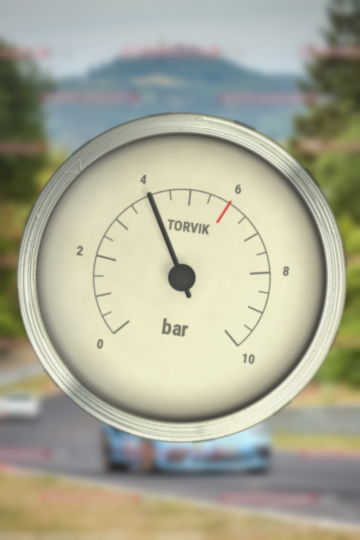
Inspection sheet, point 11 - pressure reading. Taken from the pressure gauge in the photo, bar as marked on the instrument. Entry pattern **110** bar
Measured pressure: **4** bar
